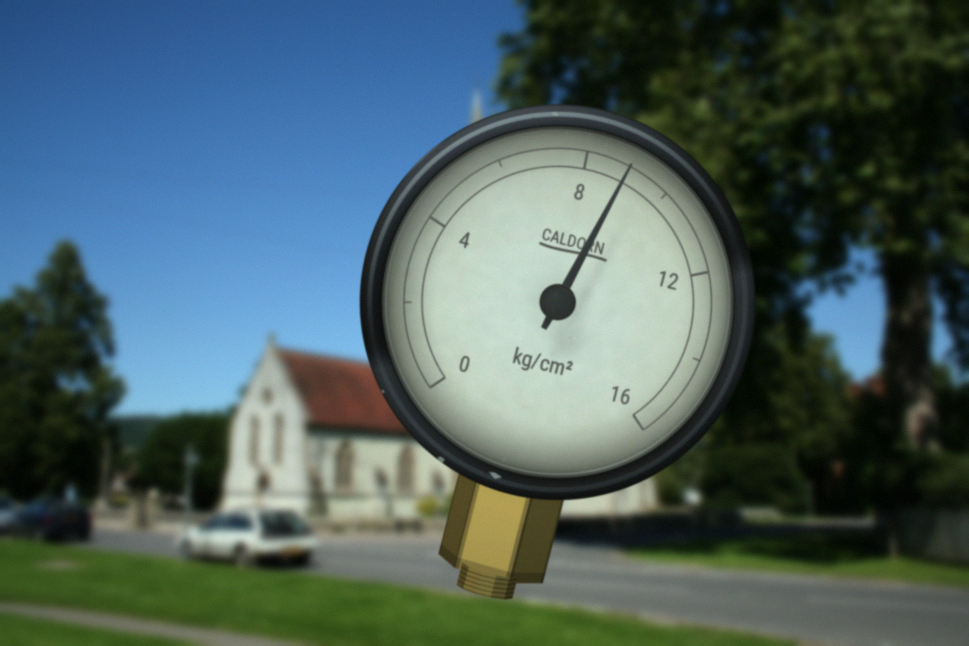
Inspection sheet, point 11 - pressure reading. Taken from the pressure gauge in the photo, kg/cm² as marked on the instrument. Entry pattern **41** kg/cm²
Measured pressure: **9** kg/cm²
